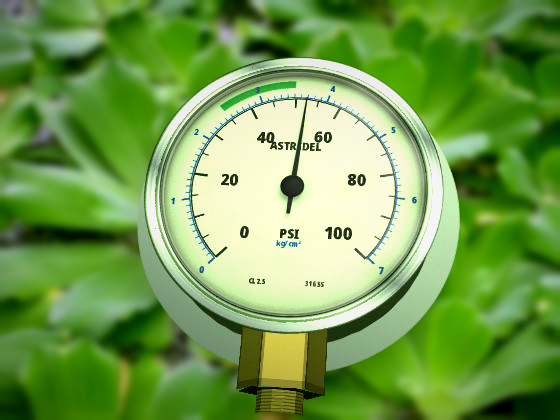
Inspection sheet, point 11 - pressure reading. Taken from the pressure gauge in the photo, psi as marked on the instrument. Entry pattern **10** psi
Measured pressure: **52.5** psi
